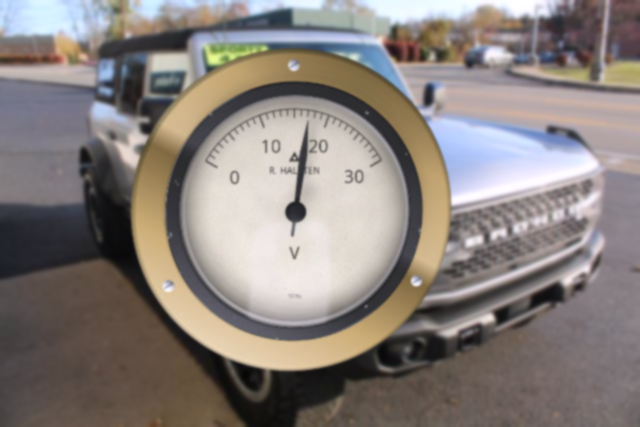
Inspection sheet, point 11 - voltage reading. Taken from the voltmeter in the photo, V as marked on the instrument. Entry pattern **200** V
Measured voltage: **17** V
